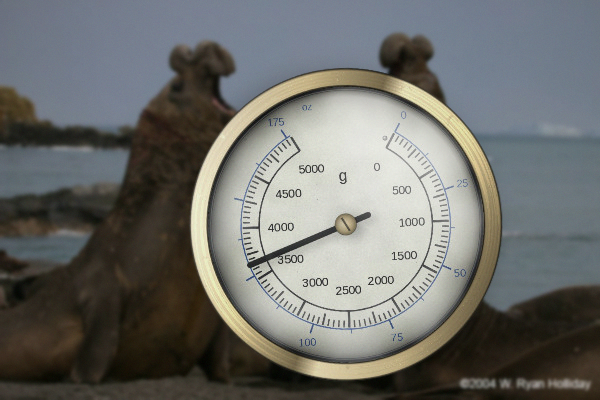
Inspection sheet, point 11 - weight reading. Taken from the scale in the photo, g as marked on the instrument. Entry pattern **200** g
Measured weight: **3650** g
